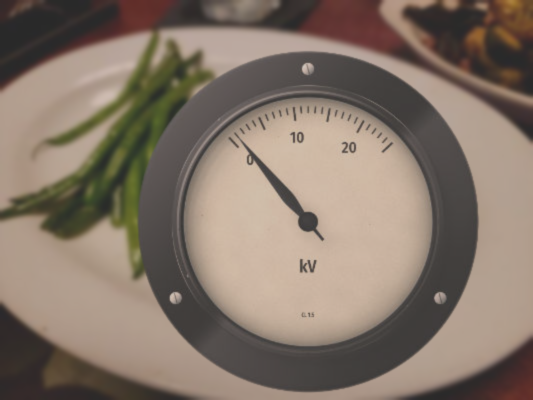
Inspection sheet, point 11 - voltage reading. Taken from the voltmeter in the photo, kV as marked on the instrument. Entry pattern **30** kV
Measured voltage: **1** kV
